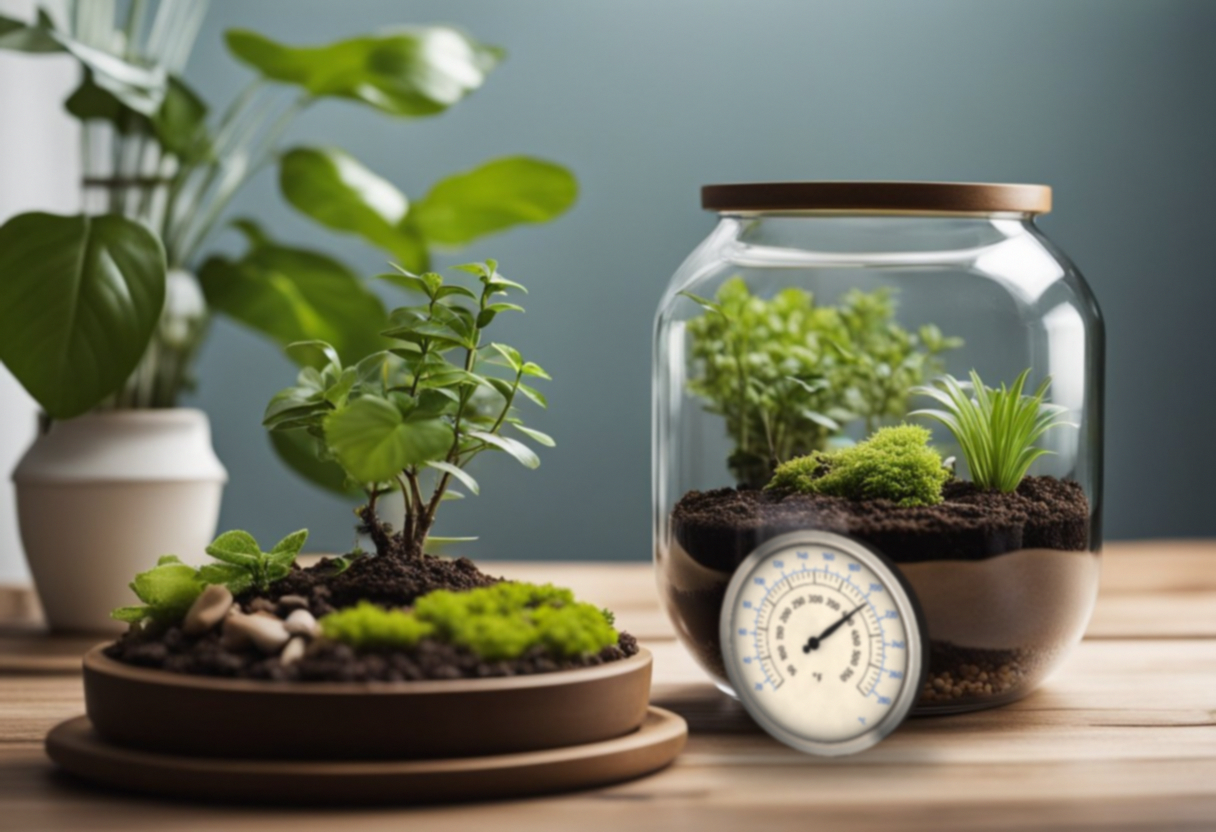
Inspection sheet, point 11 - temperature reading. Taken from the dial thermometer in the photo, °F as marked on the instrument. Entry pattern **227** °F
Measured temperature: **400** °F
